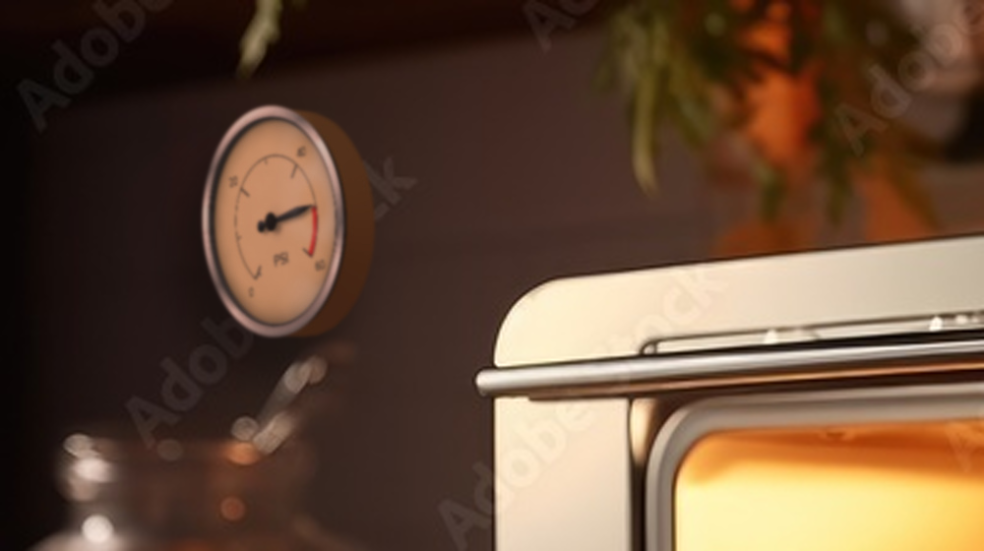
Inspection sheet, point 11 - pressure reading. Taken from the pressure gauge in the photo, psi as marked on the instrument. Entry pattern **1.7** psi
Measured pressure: **50** psi
